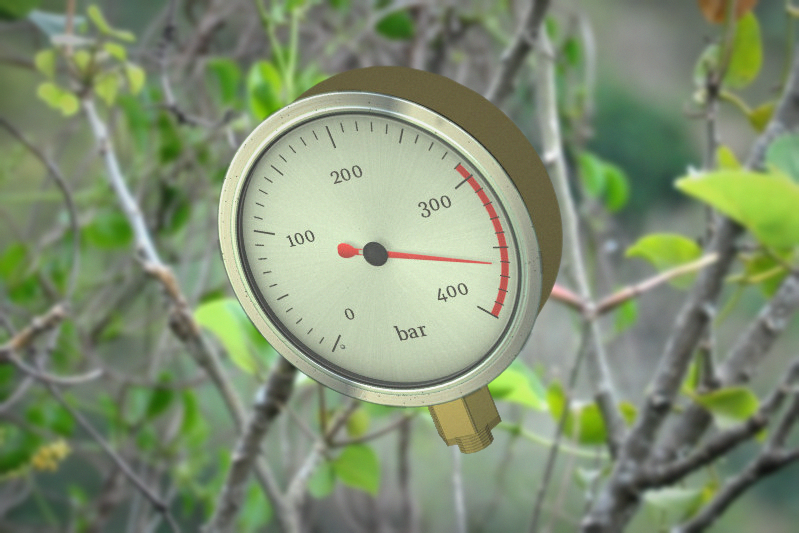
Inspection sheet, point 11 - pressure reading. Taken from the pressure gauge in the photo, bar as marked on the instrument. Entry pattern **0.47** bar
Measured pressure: **360** bar
